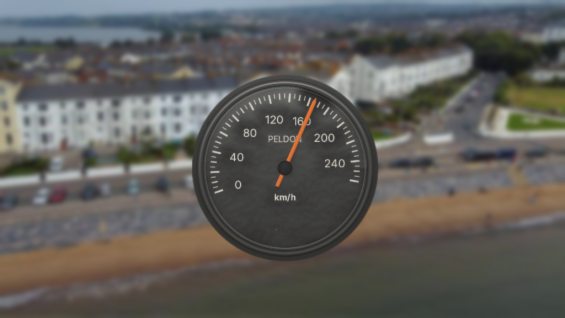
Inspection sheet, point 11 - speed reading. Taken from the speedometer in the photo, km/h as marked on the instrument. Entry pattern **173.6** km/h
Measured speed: **165** km/h
